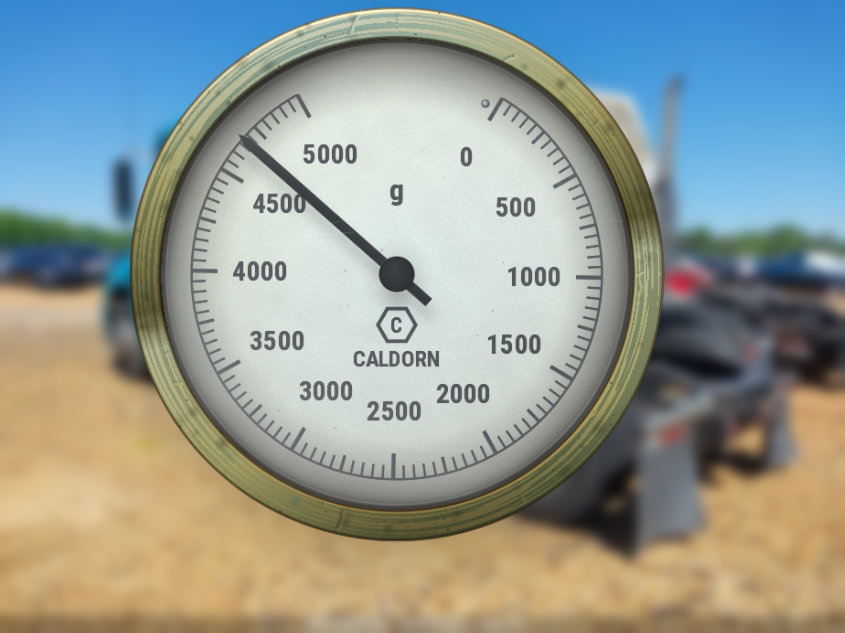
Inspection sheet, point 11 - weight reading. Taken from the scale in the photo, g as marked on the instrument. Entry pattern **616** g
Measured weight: **4675** g
